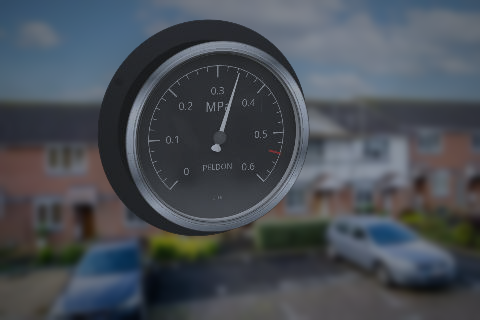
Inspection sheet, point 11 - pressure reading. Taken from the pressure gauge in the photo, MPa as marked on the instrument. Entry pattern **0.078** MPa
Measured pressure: **0.34** MPa
